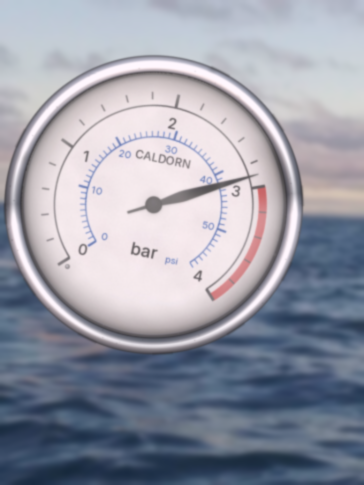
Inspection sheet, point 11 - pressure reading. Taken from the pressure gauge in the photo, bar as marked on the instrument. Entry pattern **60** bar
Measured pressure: **2.9** bar
